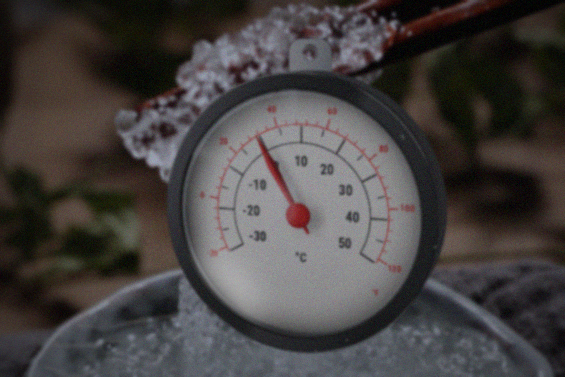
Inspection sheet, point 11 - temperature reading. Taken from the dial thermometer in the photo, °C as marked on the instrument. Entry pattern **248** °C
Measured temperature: **0** °C
